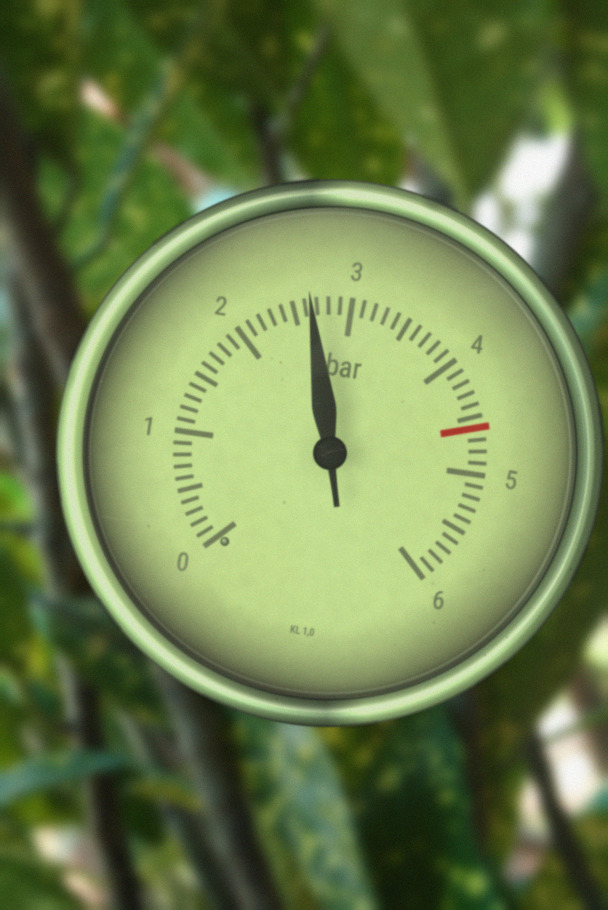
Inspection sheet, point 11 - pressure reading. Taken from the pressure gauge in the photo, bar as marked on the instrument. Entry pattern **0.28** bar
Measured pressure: **2.65** bar
